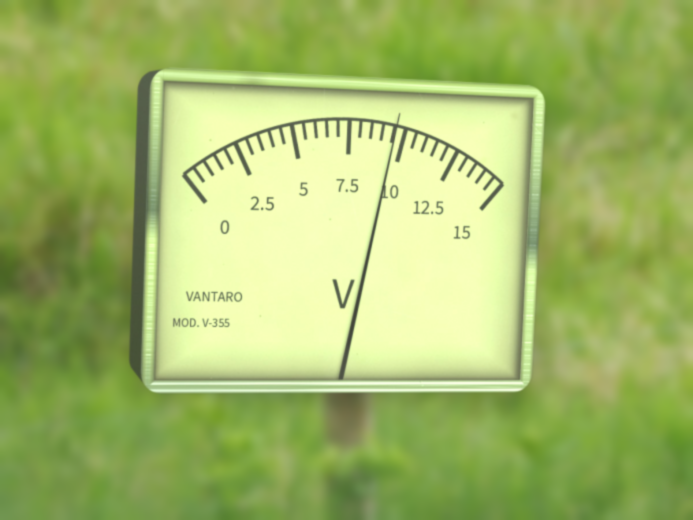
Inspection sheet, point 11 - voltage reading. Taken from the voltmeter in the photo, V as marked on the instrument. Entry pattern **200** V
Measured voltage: **9.5** V
